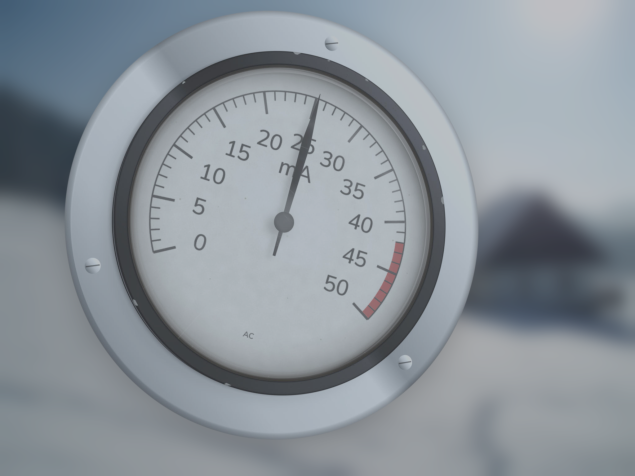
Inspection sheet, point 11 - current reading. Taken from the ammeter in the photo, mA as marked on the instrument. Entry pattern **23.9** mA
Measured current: **25** mA
